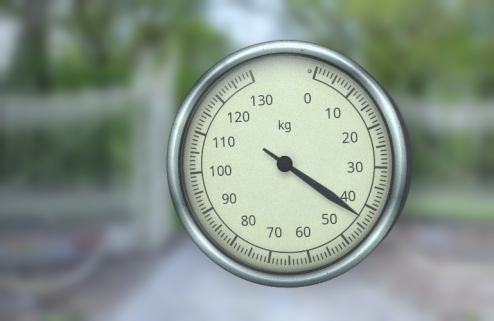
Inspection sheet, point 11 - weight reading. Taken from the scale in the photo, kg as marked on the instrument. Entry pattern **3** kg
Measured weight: **43** kg
